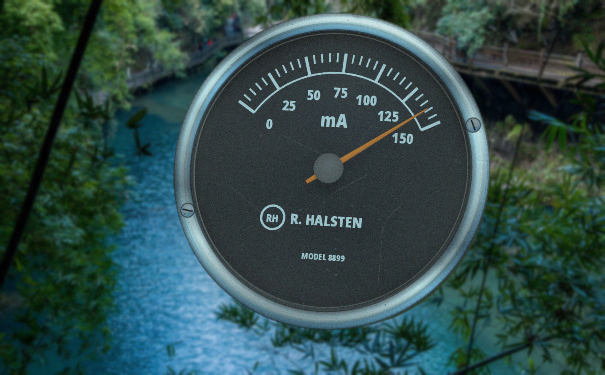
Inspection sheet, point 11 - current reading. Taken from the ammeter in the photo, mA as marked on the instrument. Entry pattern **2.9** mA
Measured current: **140** mA
